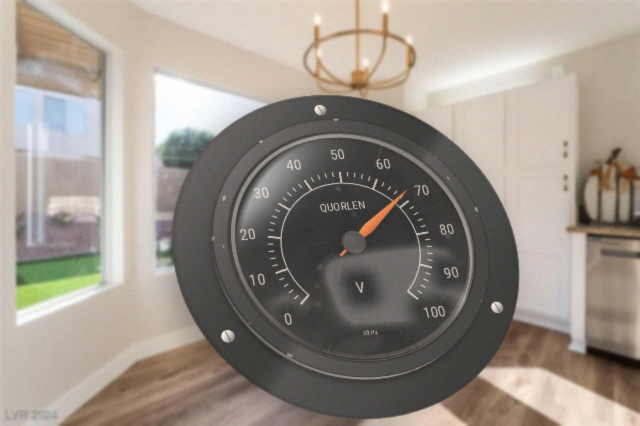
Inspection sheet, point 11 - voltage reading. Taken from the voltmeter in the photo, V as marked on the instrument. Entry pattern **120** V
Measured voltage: **68** V
